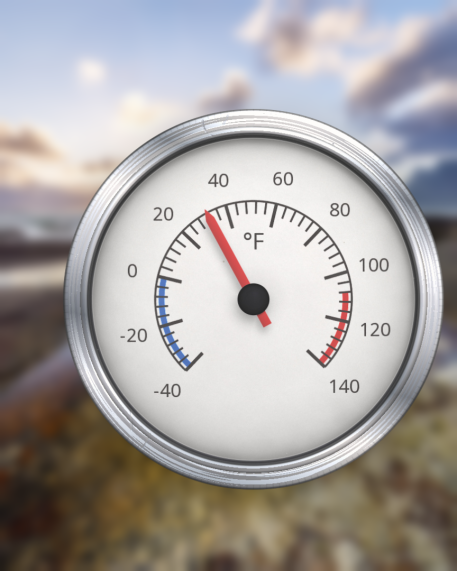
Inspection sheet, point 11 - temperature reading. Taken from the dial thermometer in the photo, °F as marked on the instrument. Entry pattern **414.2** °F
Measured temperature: **32** °F
